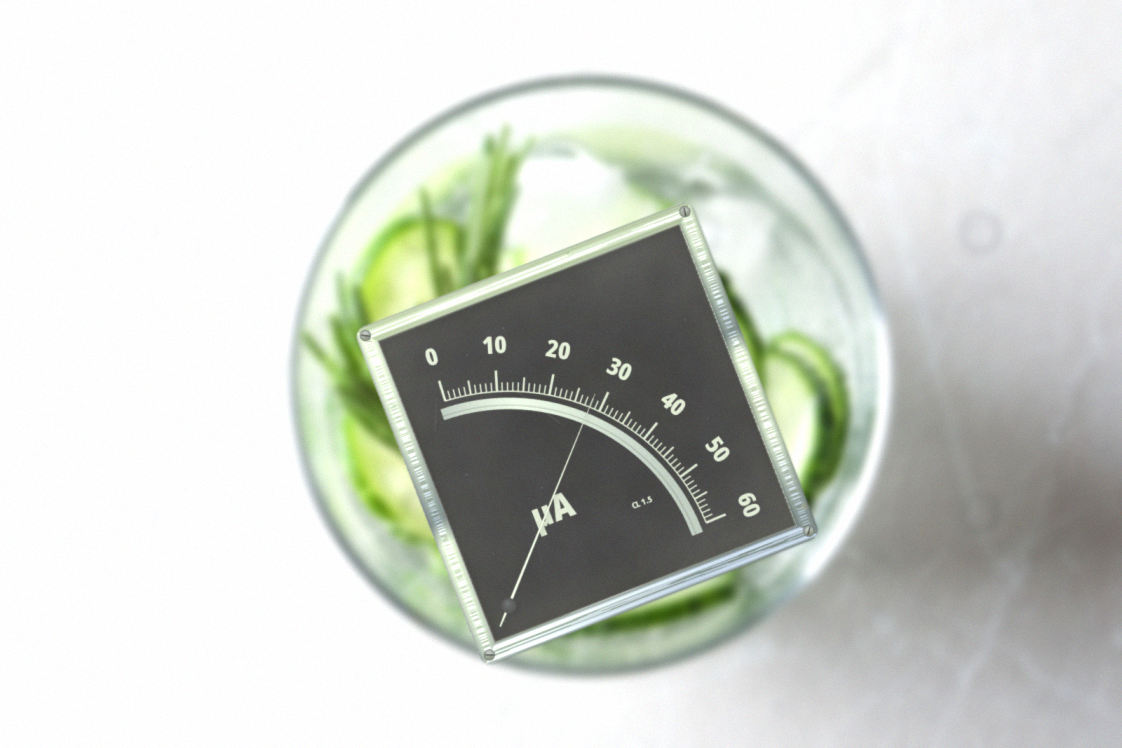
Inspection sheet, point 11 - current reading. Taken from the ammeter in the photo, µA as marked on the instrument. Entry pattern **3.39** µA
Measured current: **28** µA
